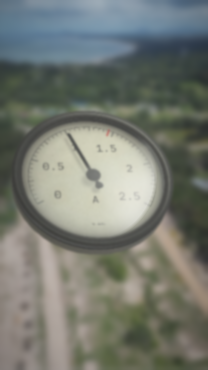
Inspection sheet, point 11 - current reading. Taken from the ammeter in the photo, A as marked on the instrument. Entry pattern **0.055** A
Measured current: **1** A
